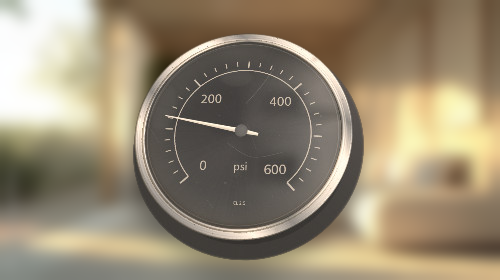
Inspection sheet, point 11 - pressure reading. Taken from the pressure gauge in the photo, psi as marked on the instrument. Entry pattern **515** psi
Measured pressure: **120** psi
